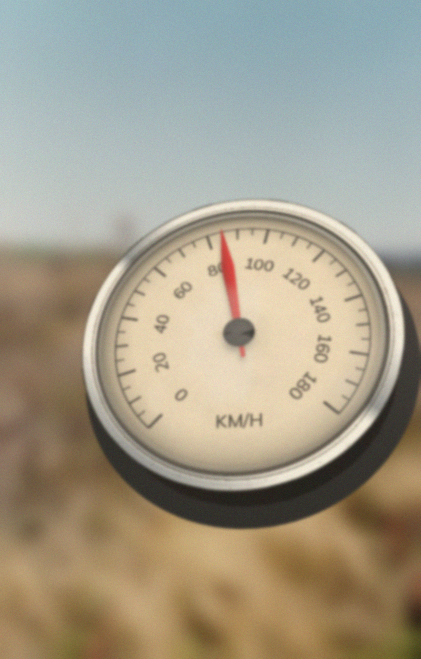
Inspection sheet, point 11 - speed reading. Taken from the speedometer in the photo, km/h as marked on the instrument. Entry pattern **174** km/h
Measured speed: **85** km/h
